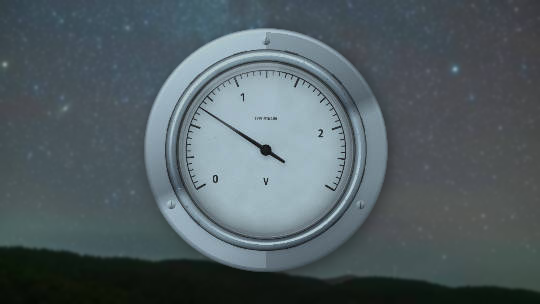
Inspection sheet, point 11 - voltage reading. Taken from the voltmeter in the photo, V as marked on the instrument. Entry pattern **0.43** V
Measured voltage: **0.65** V
